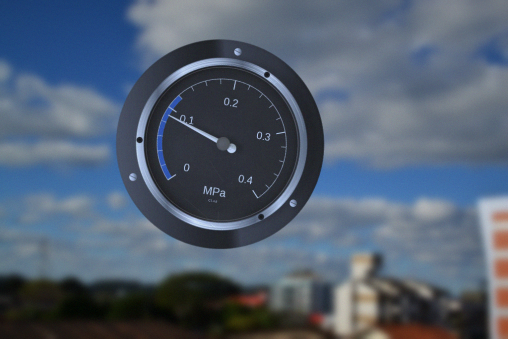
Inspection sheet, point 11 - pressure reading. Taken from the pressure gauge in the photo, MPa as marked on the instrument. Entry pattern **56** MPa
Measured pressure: **0.09** MPa
